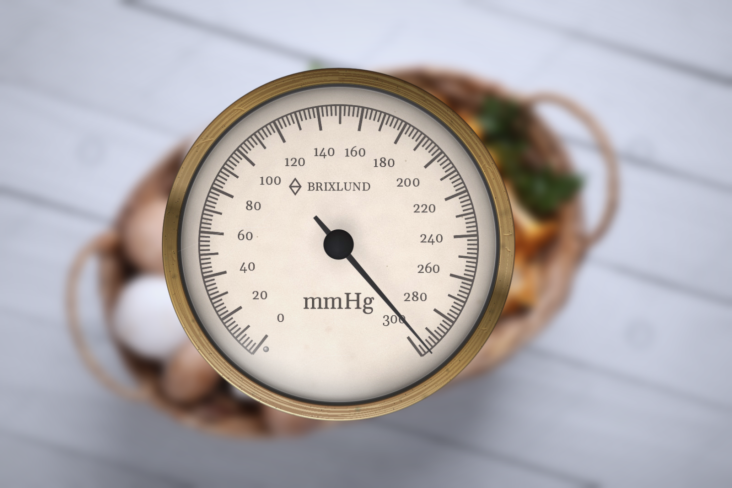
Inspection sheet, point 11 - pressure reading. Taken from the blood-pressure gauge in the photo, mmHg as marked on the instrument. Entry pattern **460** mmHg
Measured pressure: **296** mmHg
